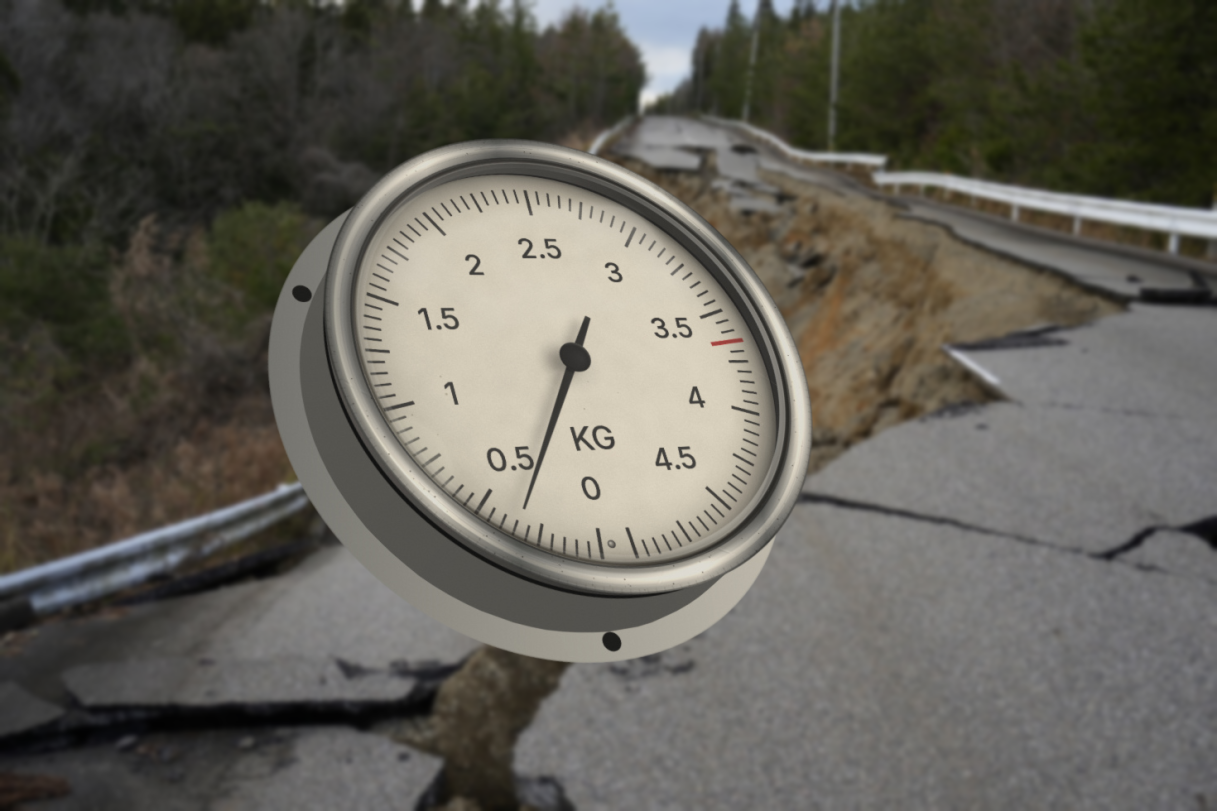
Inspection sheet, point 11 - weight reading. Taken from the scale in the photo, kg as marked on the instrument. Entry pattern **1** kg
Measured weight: **0.35** kg
